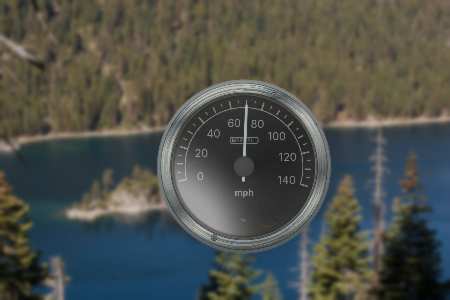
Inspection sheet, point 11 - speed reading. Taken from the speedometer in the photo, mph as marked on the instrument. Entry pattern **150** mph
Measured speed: **70** mph
